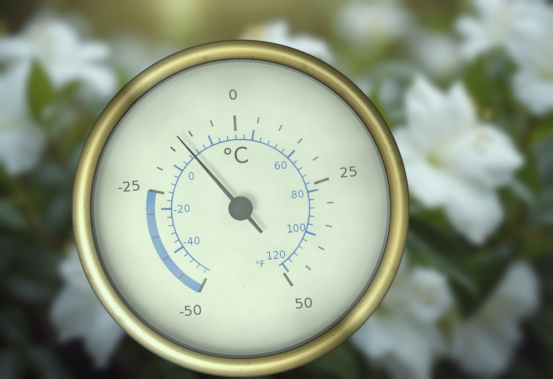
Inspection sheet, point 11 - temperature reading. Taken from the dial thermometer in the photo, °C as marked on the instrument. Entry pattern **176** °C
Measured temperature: **-12.5** °C
